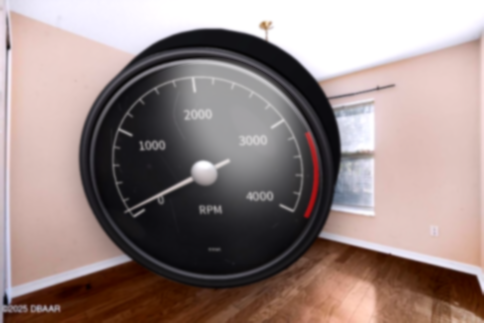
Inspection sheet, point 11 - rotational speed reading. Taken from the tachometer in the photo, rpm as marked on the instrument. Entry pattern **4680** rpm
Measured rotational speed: **100** rpm
